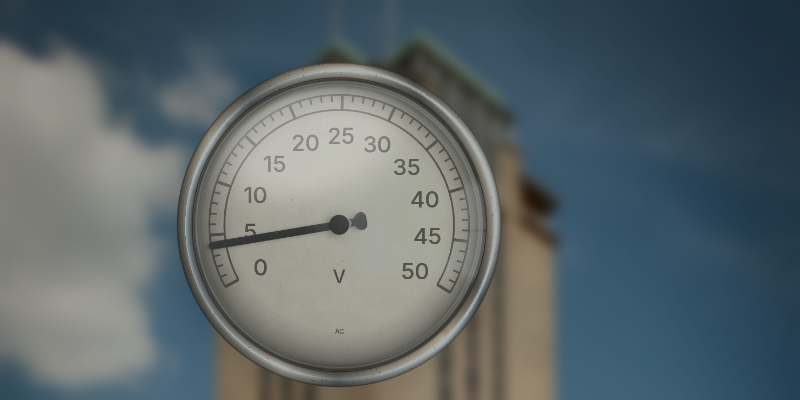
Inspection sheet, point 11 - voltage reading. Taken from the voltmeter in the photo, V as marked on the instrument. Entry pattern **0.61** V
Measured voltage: **4** V
